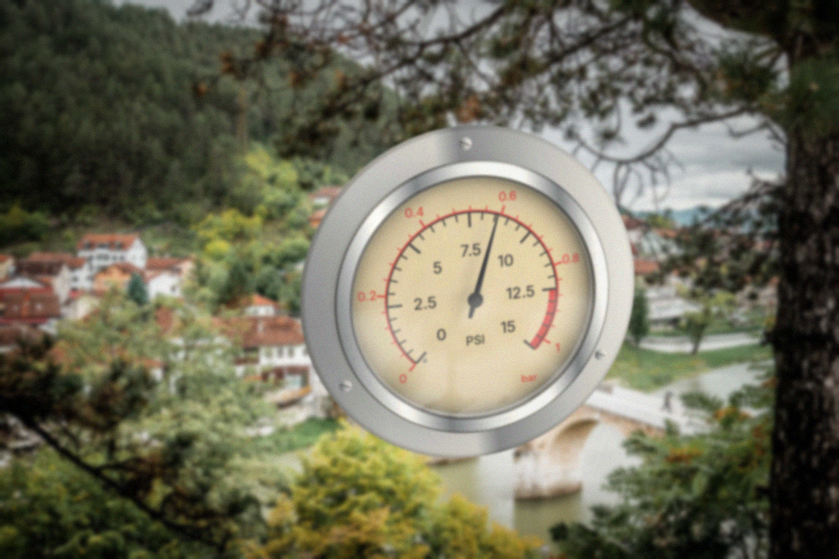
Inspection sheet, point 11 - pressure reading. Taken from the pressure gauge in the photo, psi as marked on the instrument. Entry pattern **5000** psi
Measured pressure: **8.5** psi
